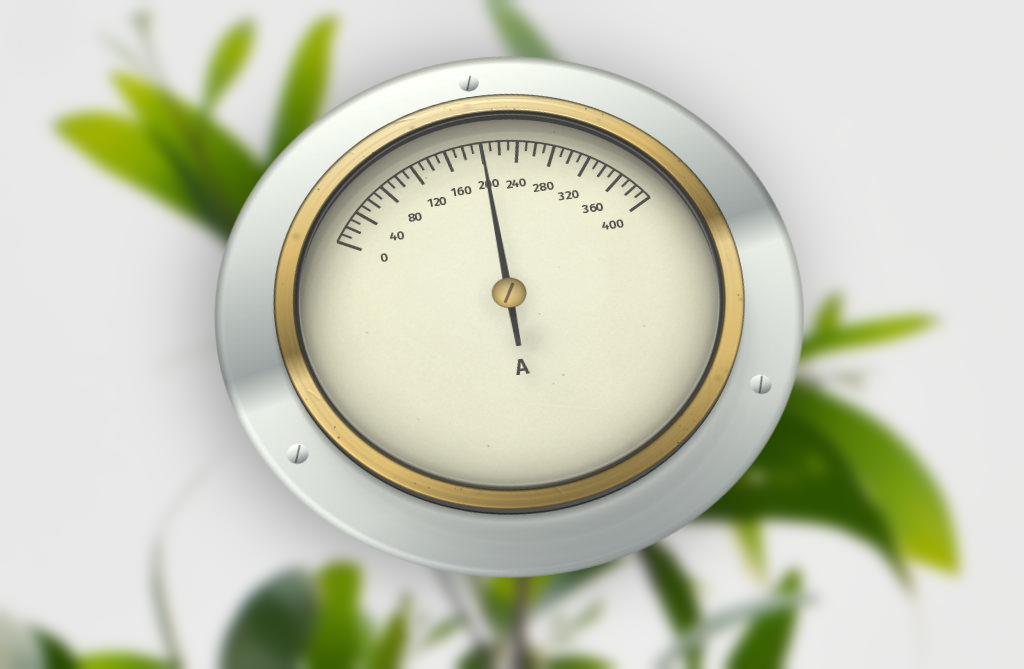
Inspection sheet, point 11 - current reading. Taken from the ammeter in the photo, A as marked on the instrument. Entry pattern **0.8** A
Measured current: **200** A
